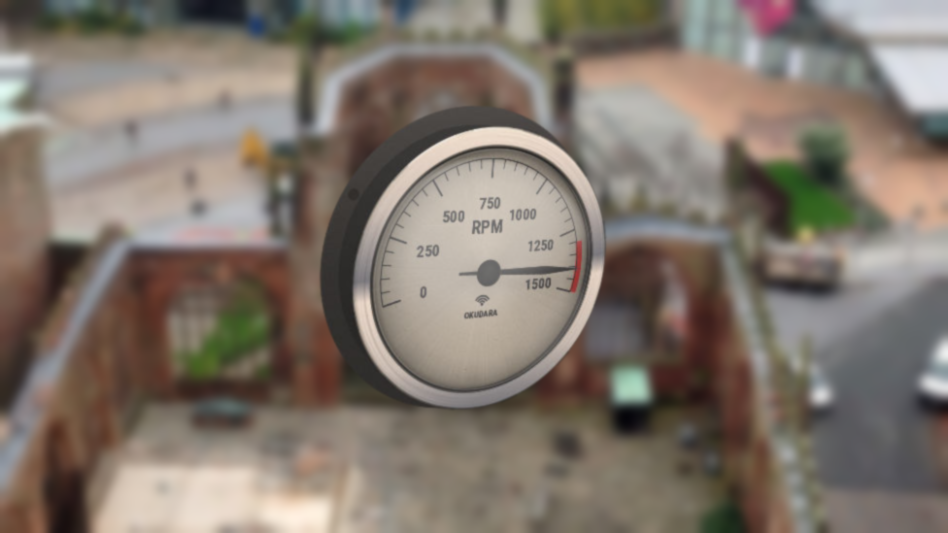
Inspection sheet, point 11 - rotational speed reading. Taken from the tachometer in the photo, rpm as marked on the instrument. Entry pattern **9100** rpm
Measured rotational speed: **1400** rpm
